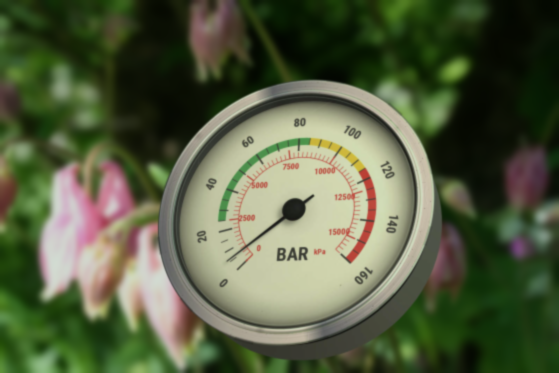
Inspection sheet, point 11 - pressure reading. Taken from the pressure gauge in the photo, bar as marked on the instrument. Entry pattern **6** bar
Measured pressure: **5** bar
